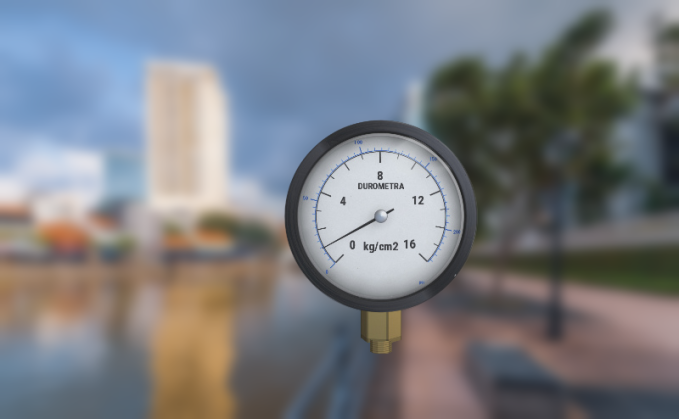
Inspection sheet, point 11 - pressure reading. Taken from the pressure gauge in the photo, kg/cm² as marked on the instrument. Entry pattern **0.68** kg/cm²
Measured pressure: **1** kg/cm²
